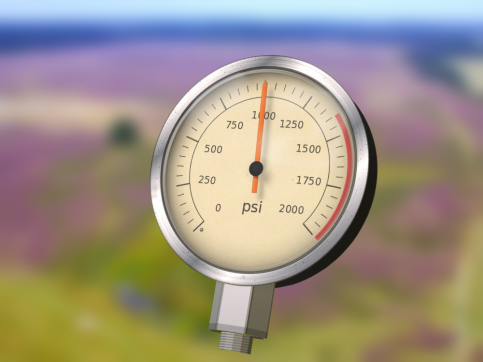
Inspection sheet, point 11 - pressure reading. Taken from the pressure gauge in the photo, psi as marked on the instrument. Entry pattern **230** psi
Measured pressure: **1000** psi
